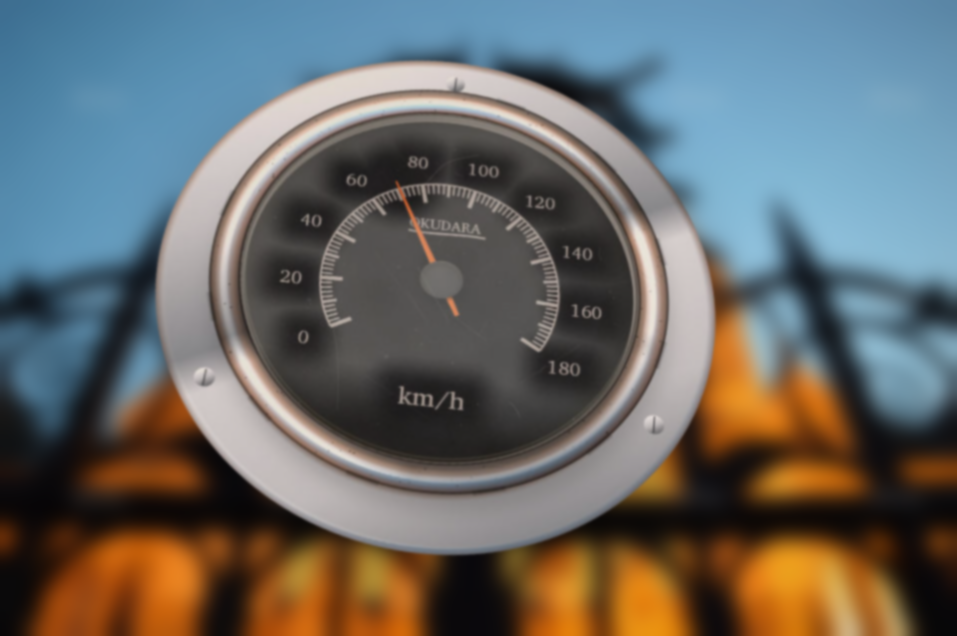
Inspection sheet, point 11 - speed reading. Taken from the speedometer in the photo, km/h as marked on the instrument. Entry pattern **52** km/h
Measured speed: **70** km/h
